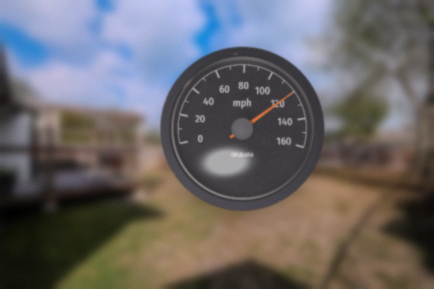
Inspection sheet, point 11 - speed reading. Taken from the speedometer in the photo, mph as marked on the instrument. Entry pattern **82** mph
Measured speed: **120** mph
